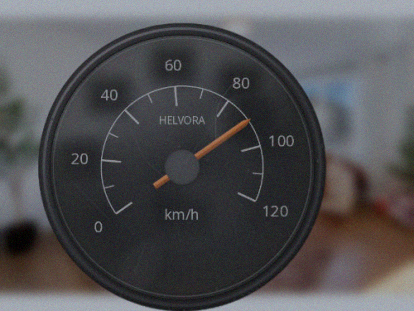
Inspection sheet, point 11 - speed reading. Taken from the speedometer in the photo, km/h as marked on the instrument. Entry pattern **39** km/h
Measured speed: **90** km/h
